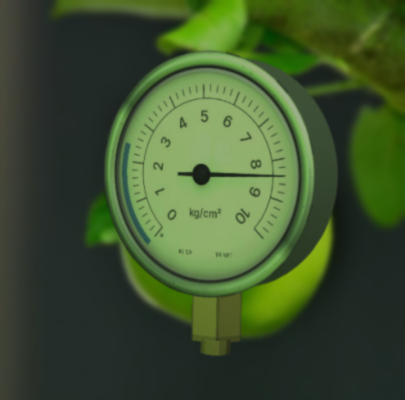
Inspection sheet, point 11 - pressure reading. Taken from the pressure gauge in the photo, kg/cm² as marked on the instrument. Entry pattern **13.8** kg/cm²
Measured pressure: **8.4** kg/cm²
